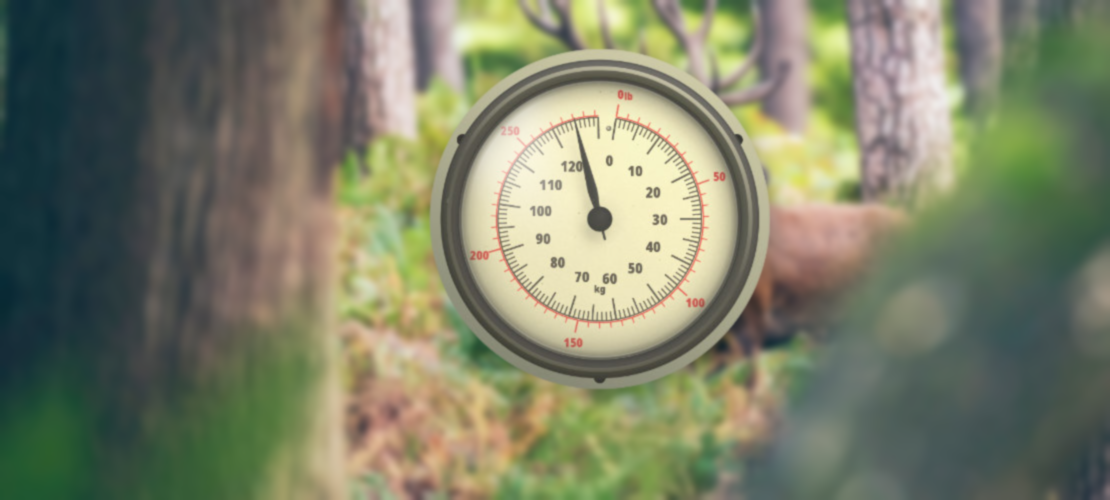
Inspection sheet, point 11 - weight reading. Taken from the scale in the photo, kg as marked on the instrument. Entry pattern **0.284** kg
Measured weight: **125** kg
